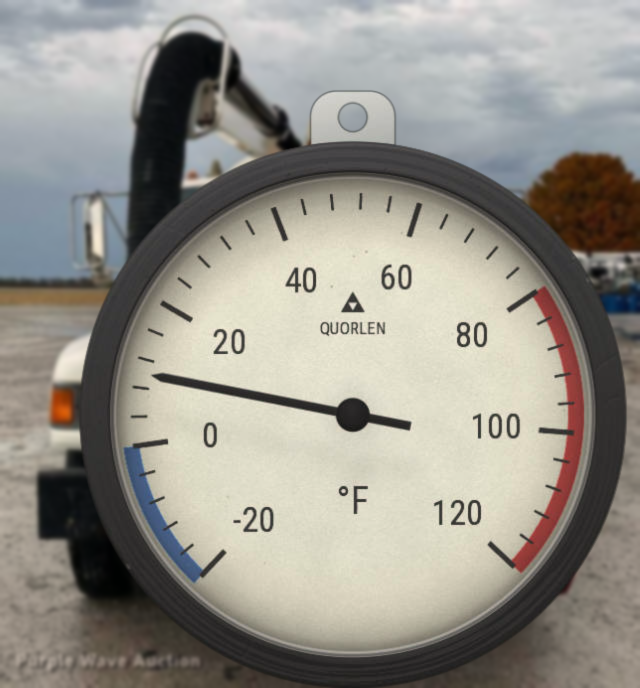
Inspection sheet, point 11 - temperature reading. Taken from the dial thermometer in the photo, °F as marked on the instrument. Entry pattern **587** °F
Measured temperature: **10** °F
